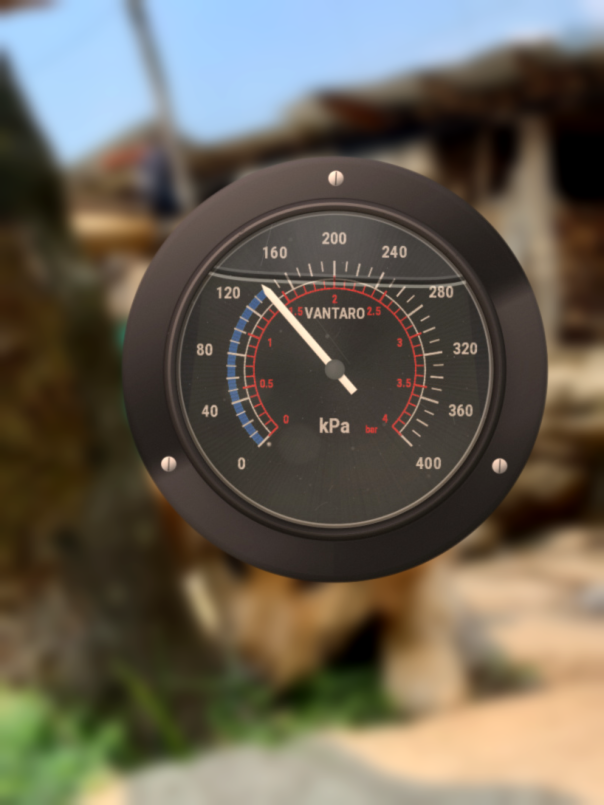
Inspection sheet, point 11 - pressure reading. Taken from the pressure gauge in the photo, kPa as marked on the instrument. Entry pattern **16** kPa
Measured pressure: **140** kPa
